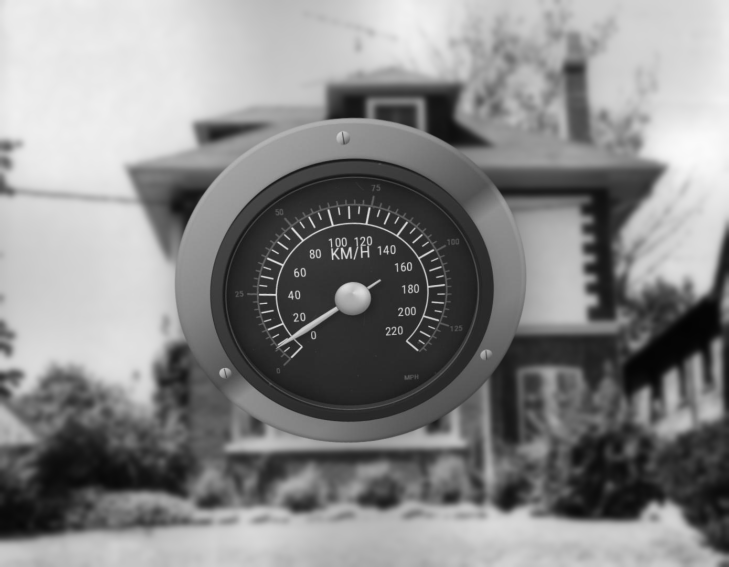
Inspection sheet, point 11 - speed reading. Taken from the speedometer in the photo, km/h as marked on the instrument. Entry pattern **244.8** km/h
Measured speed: **10** km/h
